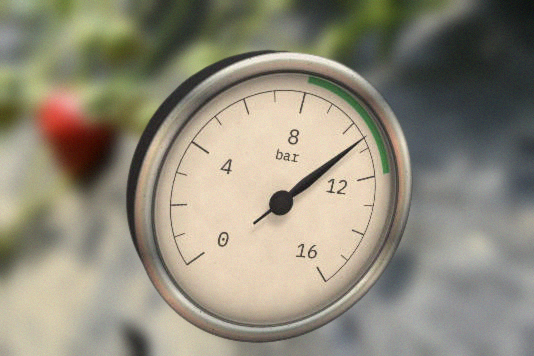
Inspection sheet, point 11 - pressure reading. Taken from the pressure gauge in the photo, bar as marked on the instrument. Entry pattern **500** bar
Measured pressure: **10.5** bar
